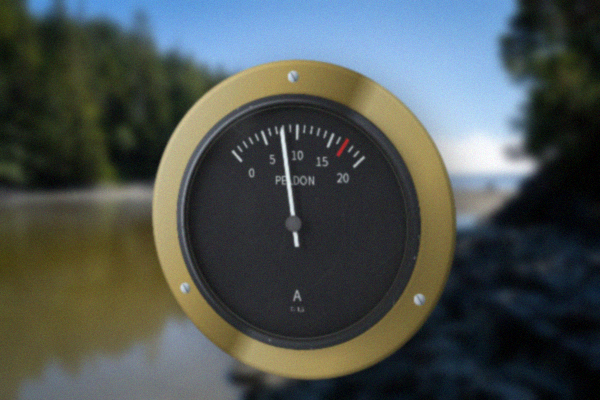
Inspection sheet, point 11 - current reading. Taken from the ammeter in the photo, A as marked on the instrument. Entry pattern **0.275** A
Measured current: **8** A
